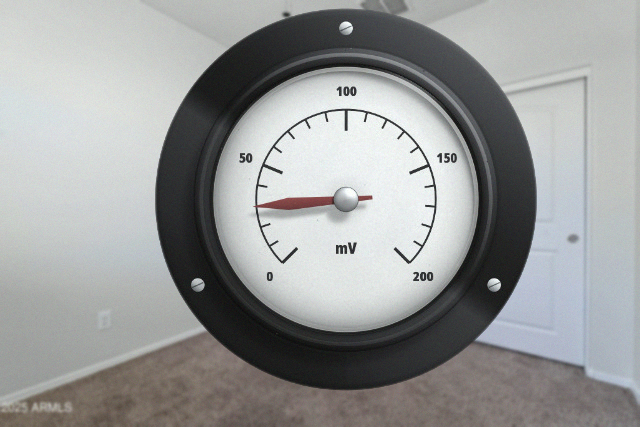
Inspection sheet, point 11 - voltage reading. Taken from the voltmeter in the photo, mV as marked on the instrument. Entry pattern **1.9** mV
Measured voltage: **30** mV
